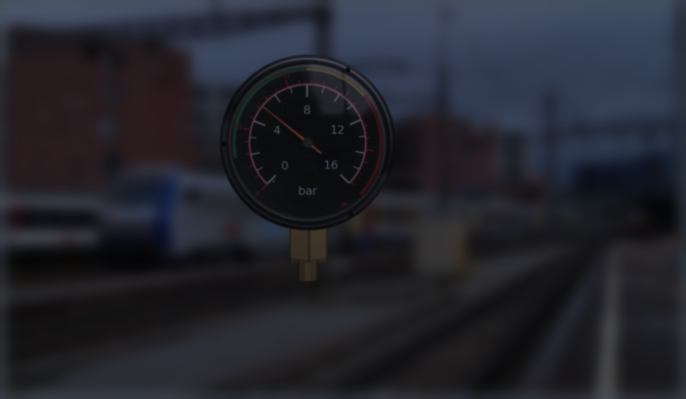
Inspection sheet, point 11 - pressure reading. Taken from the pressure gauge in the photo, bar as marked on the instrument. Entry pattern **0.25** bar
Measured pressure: **5** bar
